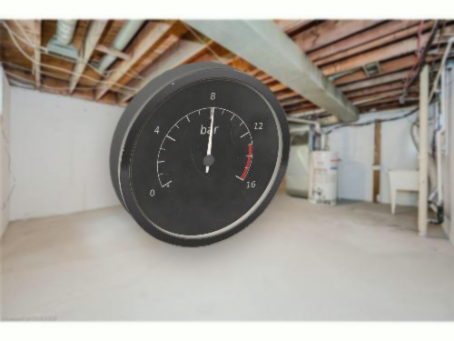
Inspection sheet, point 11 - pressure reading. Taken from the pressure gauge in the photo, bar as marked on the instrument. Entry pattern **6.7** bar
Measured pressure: **8** bar
